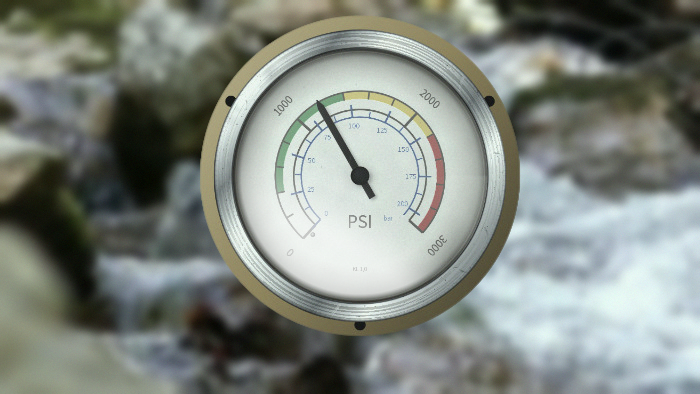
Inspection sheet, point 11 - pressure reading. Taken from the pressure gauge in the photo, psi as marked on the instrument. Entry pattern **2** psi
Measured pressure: **1200** psi
